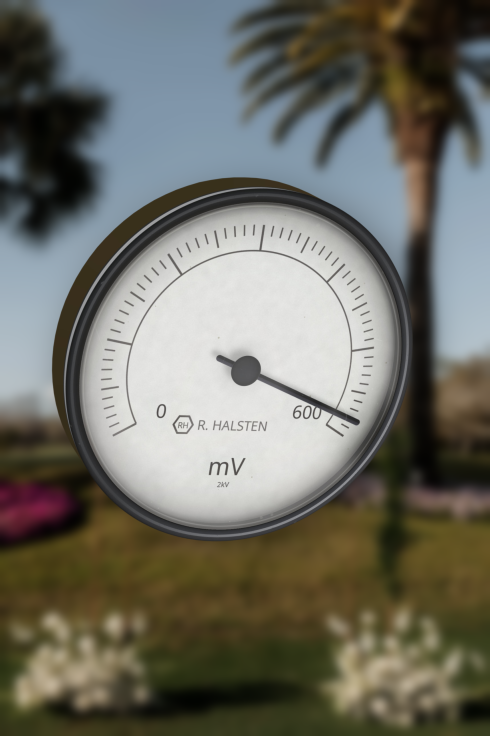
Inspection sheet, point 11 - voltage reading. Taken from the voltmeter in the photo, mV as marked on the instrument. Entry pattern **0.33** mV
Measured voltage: **580** mV
